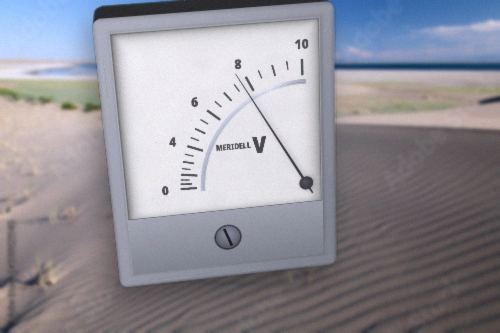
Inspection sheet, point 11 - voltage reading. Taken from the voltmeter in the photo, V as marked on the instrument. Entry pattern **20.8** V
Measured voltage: **7.75** V
